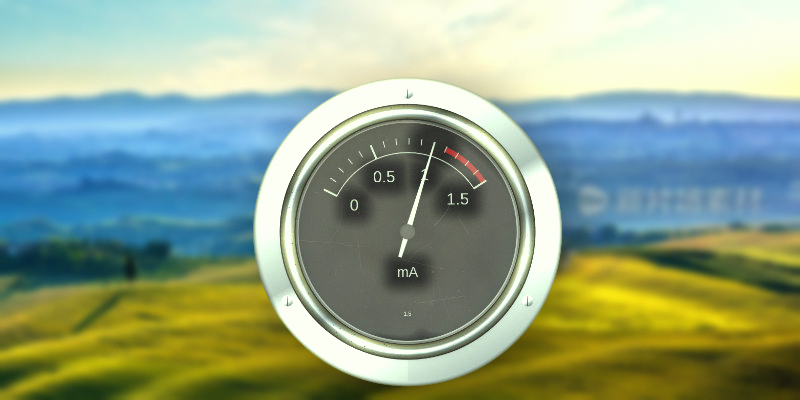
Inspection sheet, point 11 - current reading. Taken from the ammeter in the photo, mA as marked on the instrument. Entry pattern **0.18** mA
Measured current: **1** mA
